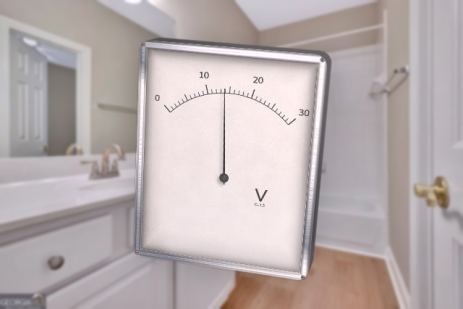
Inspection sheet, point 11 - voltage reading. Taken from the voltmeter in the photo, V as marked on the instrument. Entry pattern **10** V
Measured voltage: **14** V
